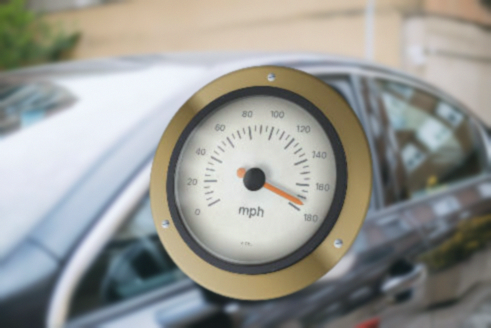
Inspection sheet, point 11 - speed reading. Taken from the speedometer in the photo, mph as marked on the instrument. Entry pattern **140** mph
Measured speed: **175** mph
